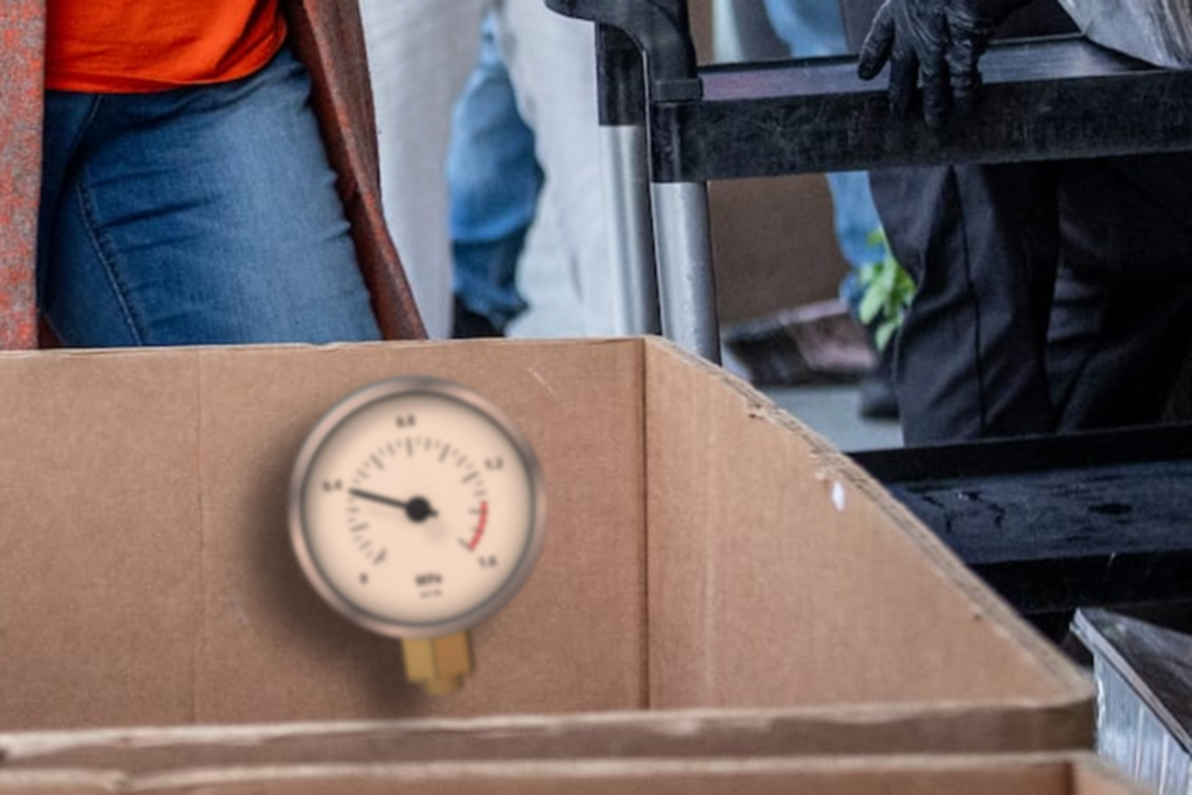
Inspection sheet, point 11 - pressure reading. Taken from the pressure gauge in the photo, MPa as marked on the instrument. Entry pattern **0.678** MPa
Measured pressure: **0.4** MPa
